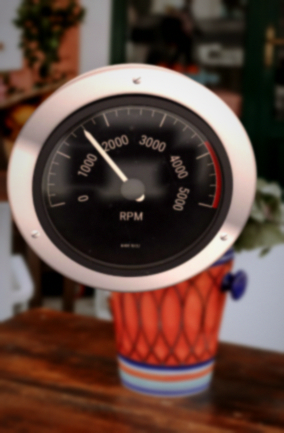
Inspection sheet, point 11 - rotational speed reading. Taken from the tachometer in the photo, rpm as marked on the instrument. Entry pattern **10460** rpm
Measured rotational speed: **1600** rpm
